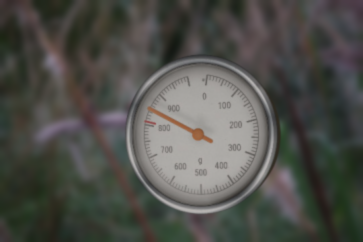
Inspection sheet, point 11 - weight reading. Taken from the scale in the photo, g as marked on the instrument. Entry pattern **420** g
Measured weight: **850** g
